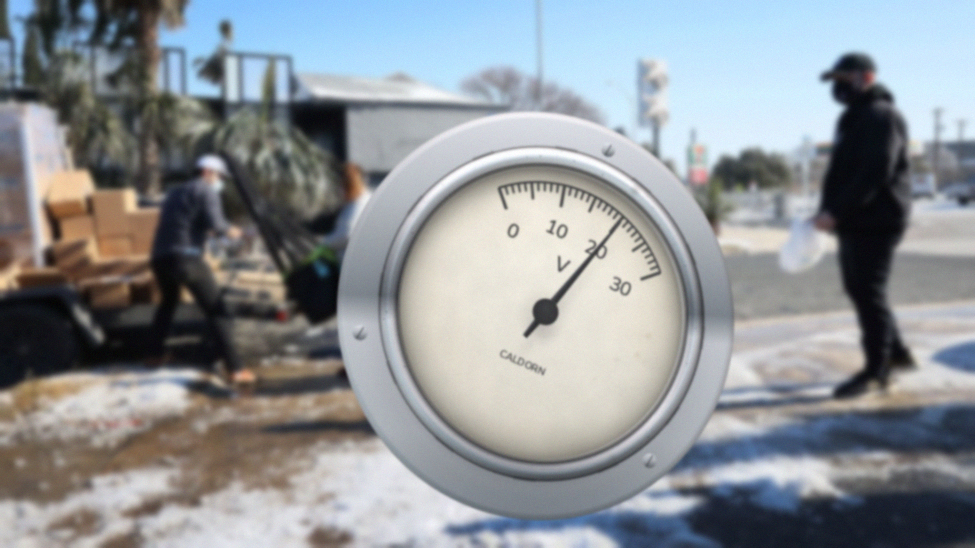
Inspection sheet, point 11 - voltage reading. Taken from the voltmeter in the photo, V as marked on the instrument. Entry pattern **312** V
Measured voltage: **20** V
